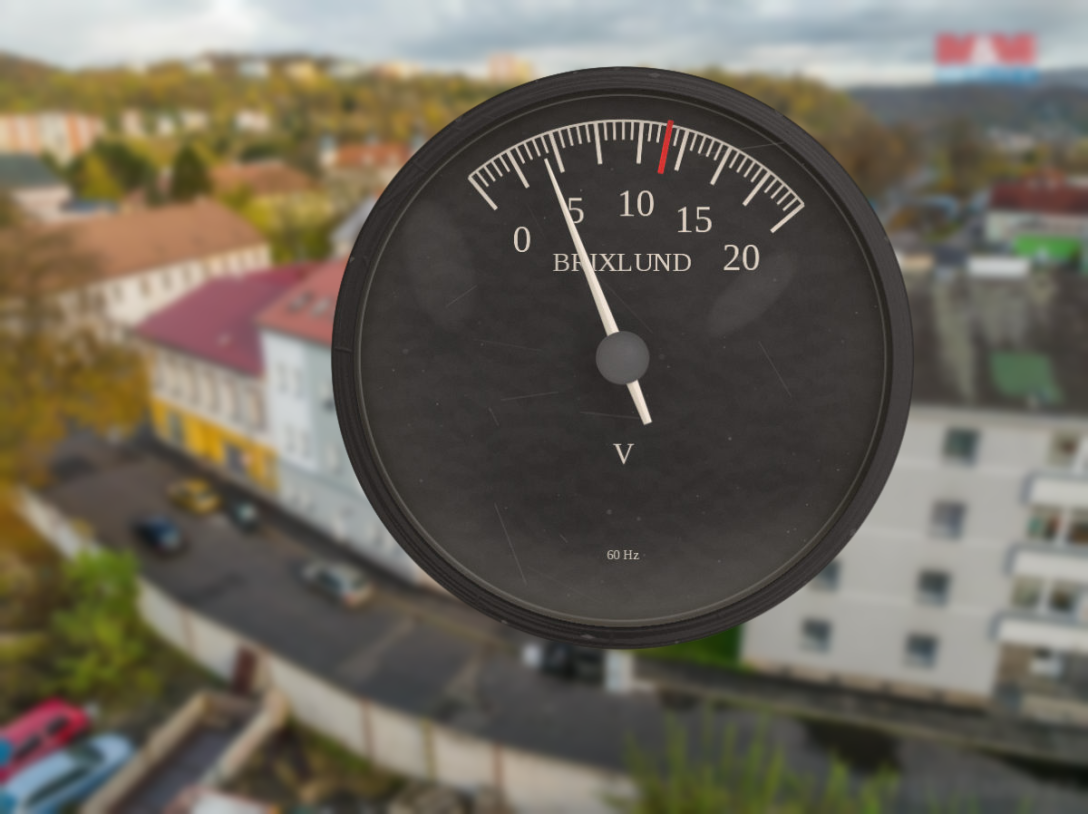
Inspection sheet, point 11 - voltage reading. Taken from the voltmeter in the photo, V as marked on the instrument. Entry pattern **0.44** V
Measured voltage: **4.25** V
